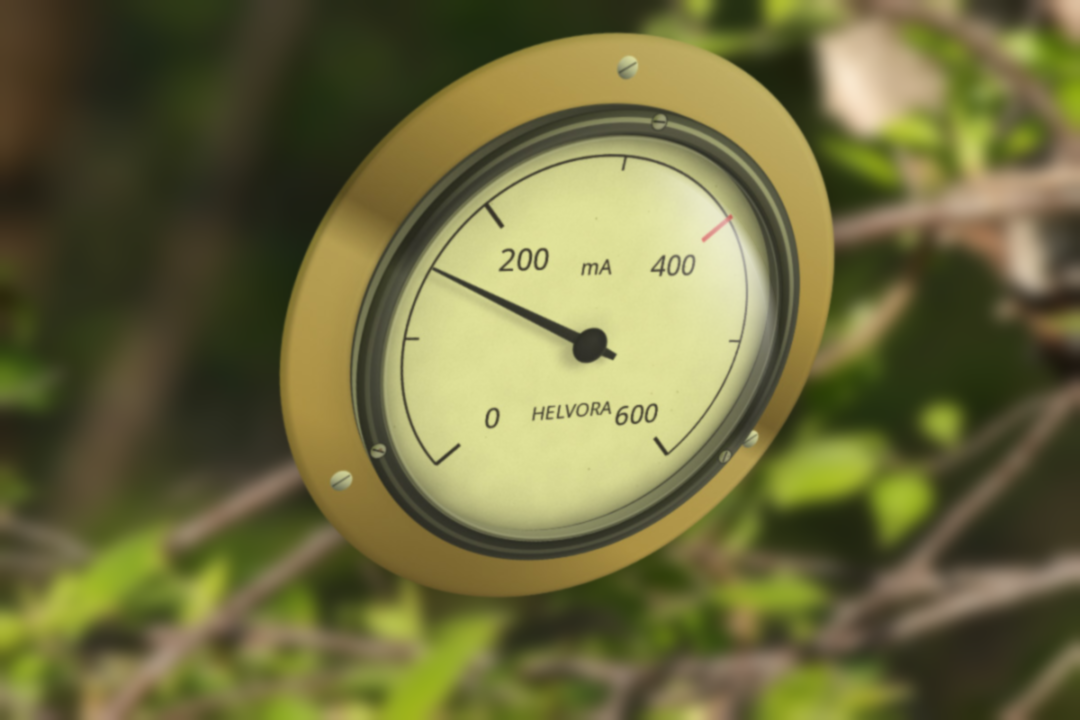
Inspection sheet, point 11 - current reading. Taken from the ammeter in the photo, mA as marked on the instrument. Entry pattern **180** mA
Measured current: **150** mA
